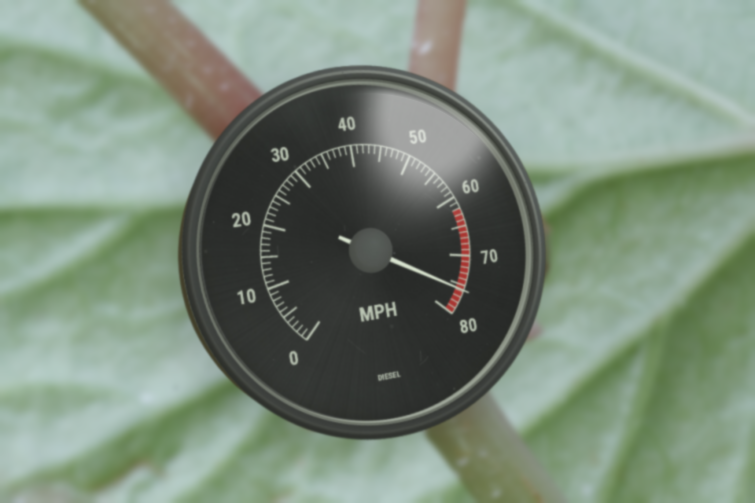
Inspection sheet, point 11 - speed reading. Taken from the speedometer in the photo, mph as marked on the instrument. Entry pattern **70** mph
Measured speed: **76** mph
